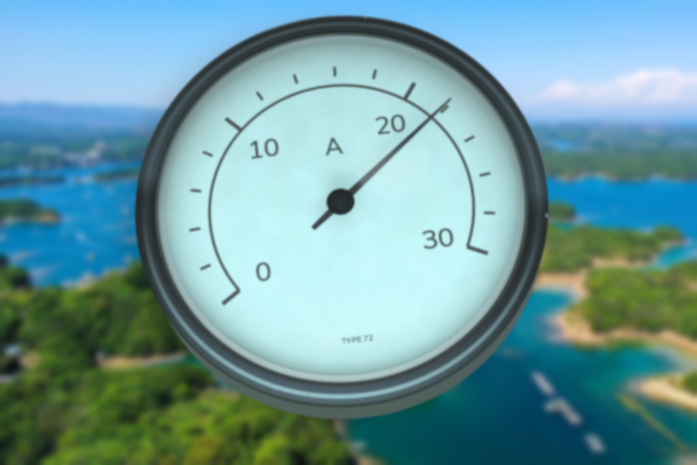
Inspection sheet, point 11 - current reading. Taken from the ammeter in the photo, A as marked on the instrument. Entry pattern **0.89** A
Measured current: **22** A
